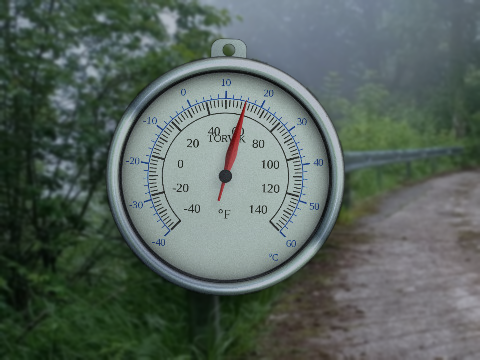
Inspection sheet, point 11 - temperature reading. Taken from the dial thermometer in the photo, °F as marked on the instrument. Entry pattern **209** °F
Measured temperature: **60** °F
